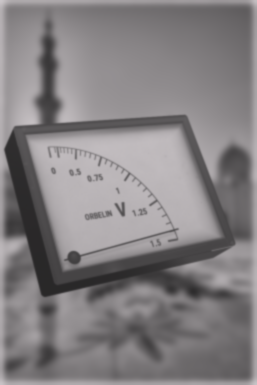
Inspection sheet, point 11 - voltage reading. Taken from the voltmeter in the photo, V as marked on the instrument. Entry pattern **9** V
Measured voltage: **1.45** V
